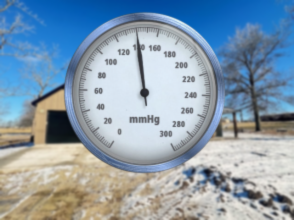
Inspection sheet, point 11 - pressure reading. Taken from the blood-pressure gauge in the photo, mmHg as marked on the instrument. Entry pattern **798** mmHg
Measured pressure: **140** mmHg
